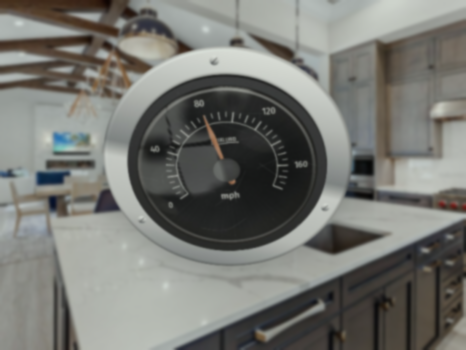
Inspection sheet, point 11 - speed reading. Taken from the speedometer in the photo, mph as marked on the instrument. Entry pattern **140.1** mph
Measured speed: **80** mph
